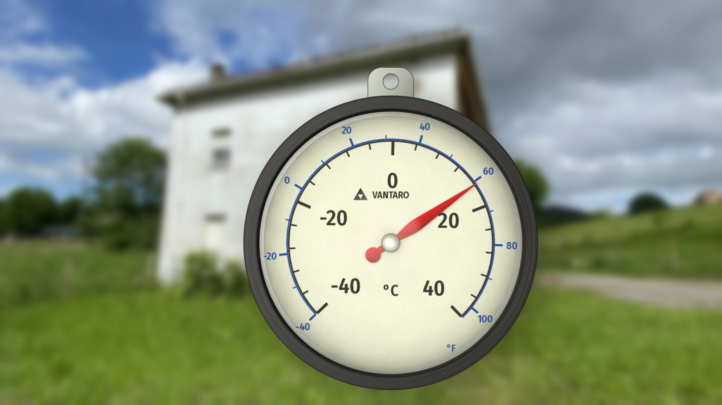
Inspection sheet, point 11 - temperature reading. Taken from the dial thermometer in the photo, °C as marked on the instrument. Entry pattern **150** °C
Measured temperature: **16** °C
